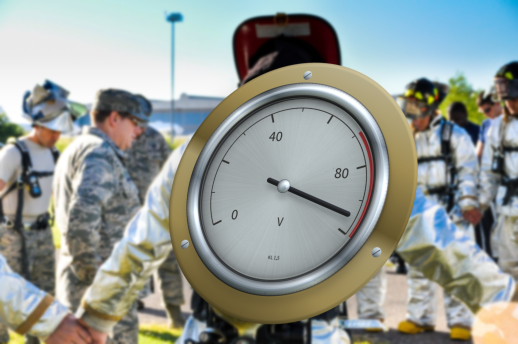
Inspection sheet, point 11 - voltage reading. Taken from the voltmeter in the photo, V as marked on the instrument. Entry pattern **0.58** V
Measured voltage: **95** V
